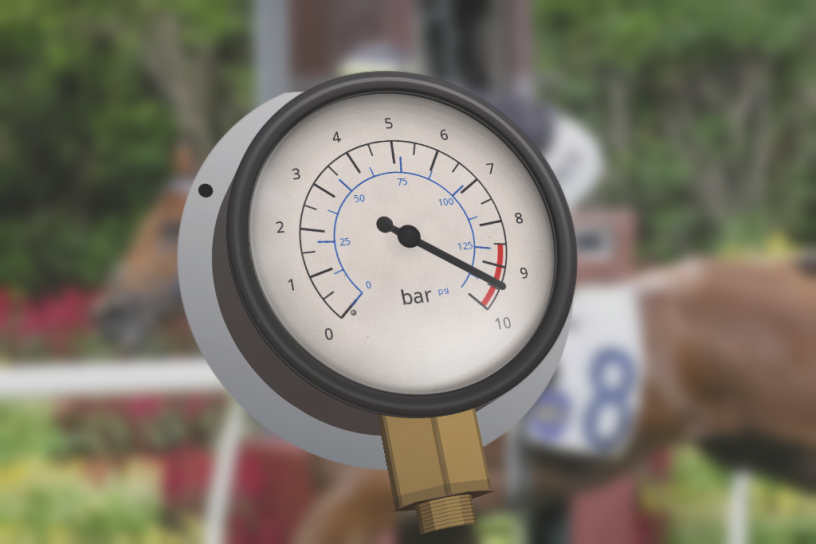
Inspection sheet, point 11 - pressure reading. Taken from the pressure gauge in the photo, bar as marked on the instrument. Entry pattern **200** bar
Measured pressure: **9.5** bar
